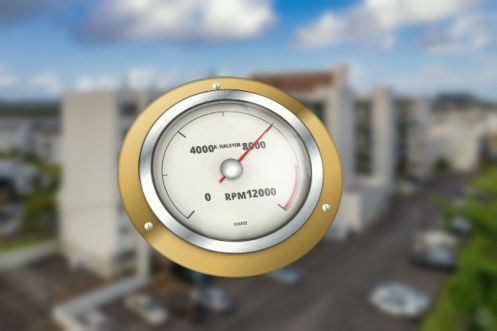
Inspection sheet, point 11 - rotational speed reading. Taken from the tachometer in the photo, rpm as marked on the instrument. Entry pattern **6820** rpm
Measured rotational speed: **8000** rpm
